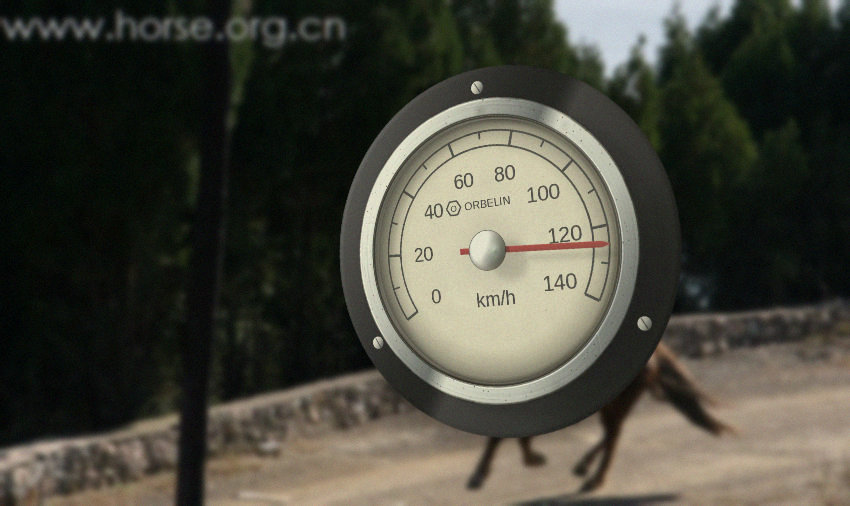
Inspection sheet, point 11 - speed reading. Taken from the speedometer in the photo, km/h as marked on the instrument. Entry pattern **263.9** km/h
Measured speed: **125** km/h
